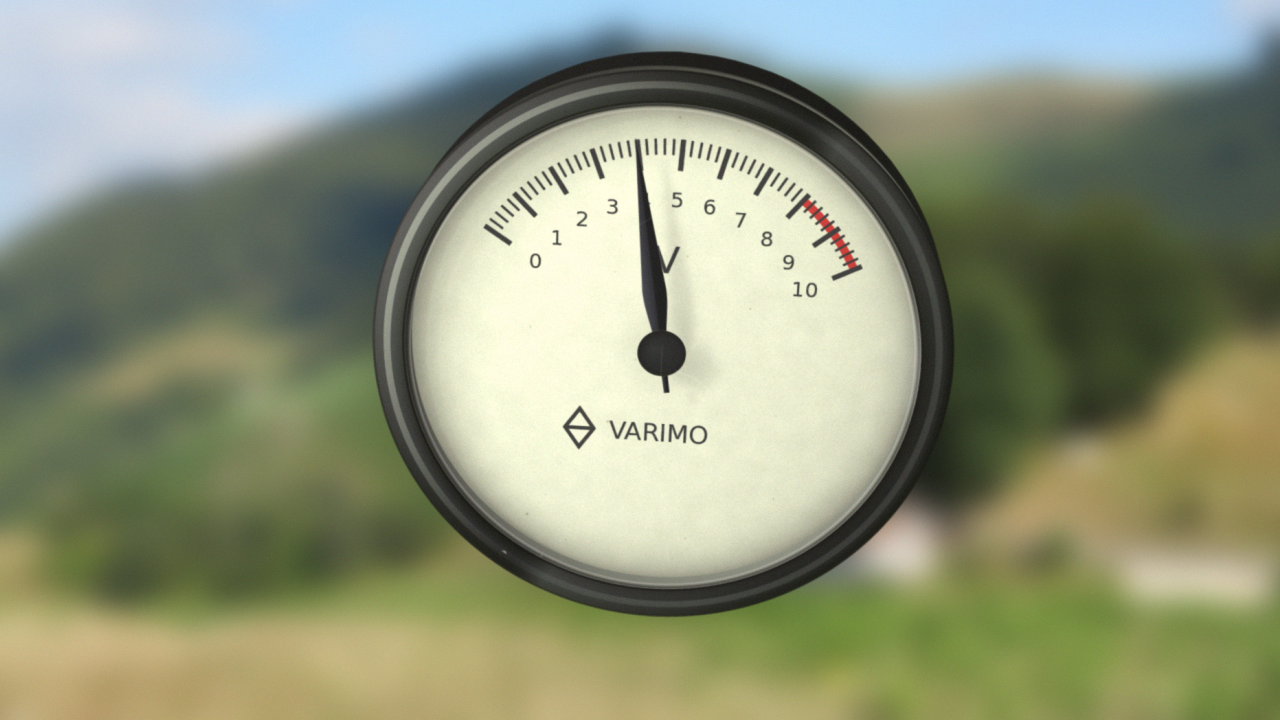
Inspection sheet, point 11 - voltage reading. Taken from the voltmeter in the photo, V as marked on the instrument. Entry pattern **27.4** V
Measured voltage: **4** V
